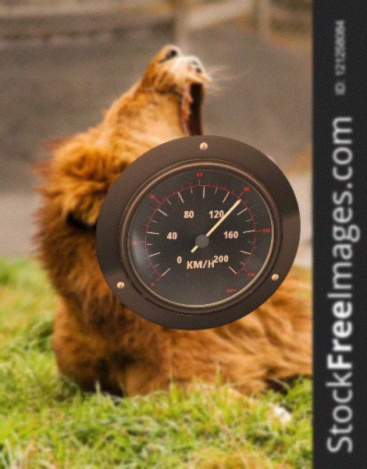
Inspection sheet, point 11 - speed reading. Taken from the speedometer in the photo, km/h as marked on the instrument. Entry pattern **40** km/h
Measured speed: **130** km/h
